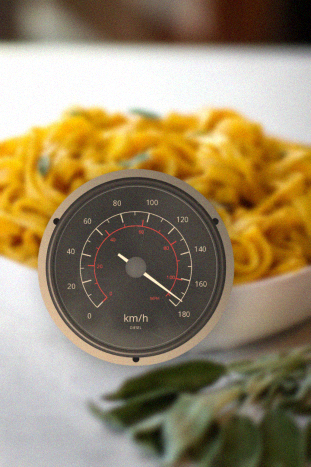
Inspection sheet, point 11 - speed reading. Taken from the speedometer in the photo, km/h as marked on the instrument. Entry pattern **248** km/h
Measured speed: **175** km/h
